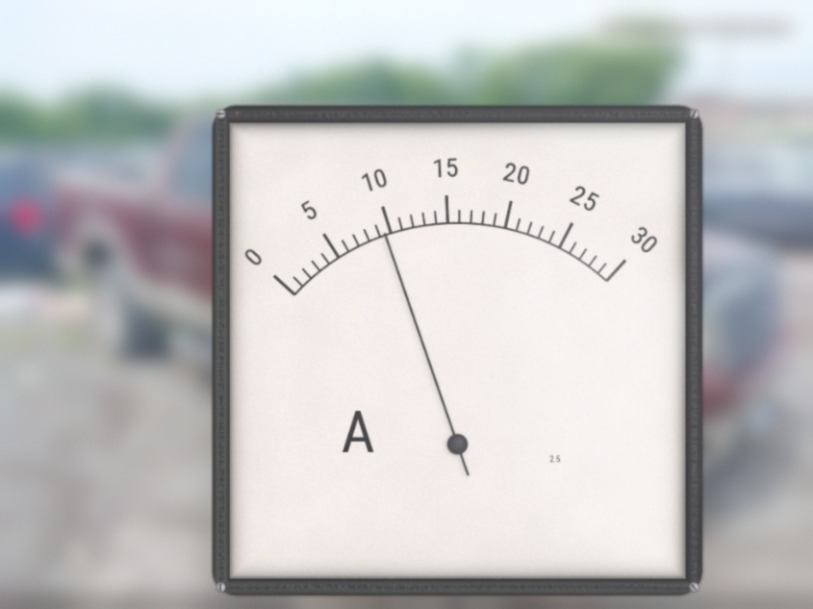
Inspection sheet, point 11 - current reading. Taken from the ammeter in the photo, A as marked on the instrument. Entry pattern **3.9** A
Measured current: **9.5** A
